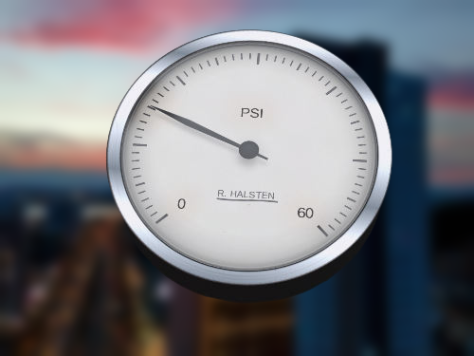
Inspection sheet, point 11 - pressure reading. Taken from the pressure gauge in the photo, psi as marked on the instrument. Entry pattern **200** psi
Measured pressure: **15** psi
